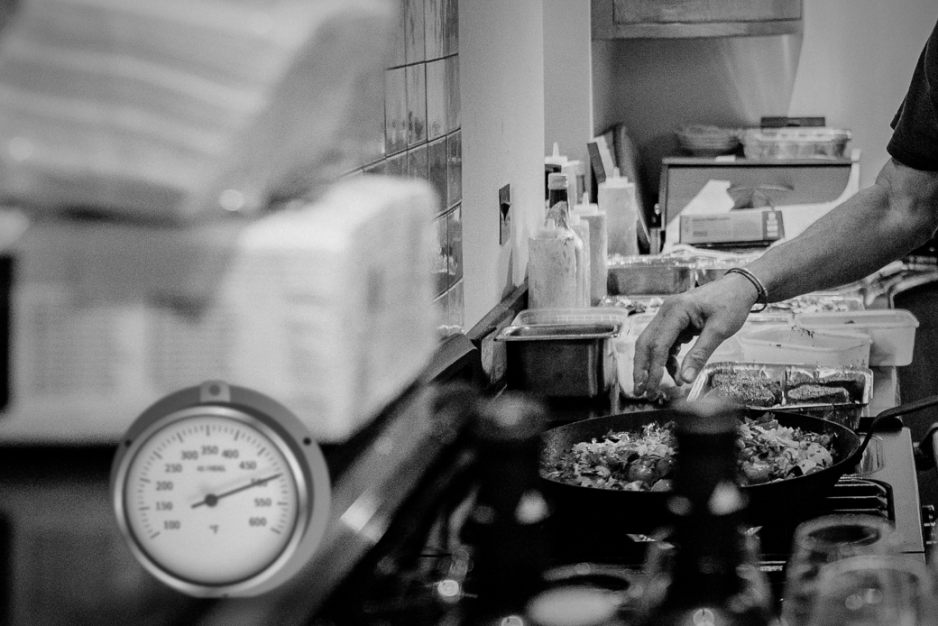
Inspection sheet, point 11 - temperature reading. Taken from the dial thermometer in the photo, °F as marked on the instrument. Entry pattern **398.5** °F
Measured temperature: **500** °F
